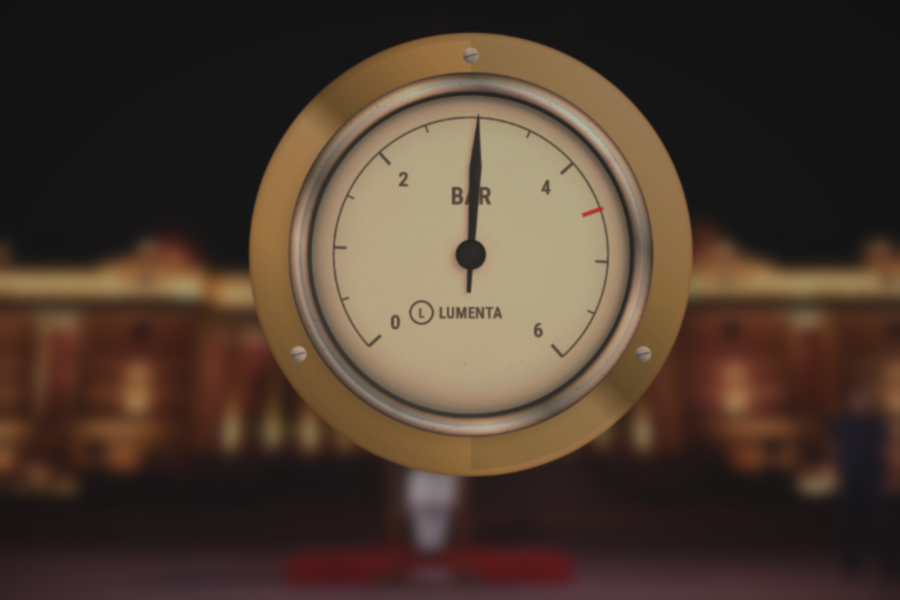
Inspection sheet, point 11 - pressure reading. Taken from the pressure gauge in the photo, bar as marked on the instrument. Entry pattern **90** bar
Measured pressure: **3** bar
